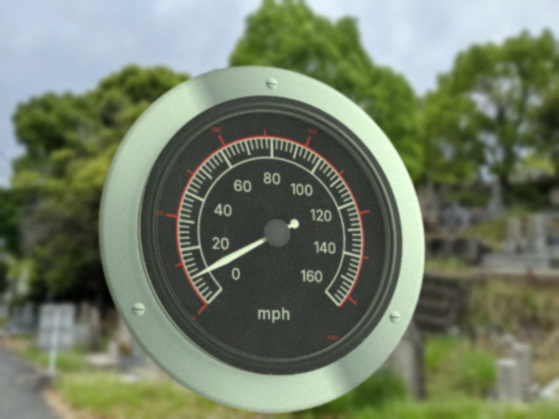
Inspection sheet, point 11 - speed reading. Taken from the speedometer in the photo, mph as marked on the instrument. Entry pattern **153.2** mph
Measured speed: **10** mph
